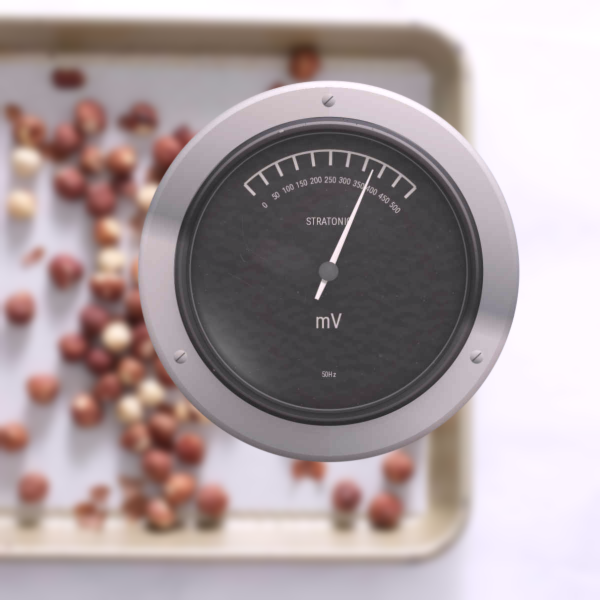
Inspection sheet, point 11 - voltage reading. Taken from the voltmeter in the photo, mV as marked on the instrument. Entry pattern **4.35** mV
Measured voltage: **375** mV
